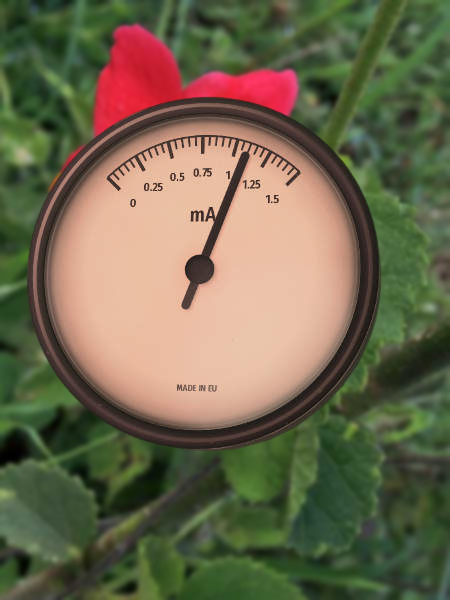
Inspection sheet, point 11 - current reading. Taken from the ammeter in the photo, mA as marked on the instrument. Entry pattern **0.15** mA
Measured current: **1.1** mA
